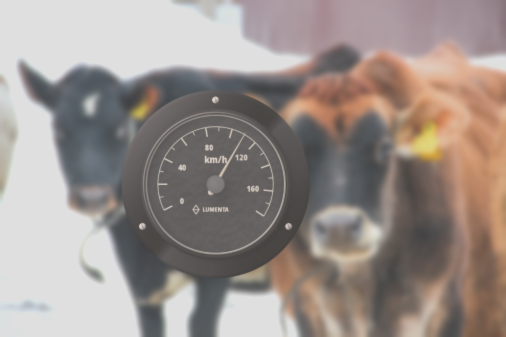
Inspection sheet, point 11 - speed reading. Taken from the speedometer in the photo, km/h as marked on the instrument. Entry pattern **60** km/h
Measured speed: **110** km/h
